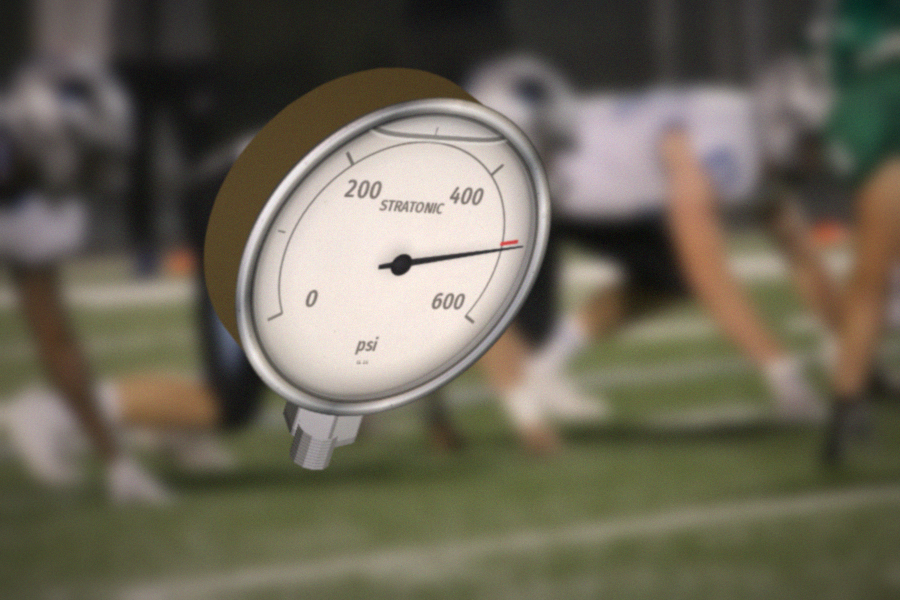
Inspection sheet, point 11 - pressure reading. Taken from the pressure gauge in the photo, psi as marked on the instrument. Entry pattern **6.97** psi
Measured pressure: **500** psi
